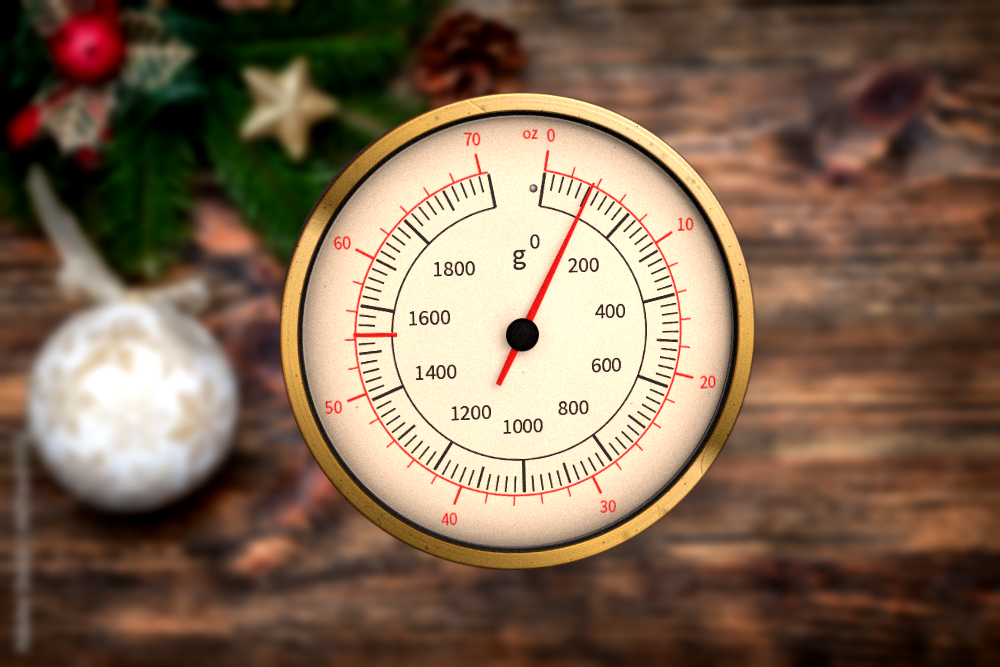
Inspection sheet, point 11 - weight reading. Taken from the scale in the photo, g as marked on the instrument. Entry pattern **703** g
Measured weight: **100** g
